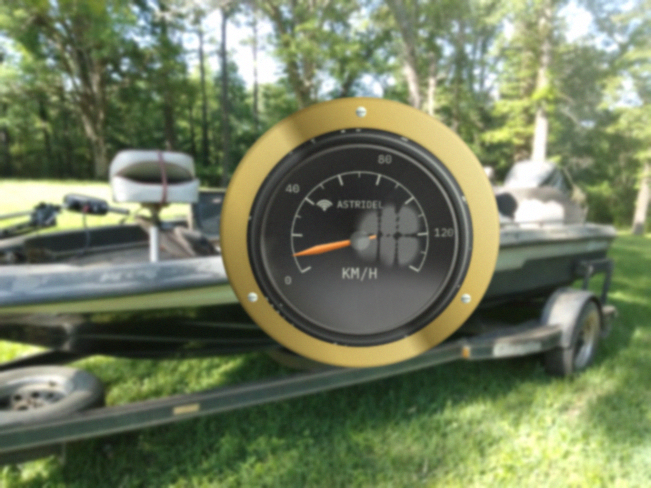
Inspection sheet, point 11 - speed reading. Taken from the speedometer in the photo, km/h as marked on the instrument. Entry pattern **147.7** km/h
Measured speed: **10** km/h
